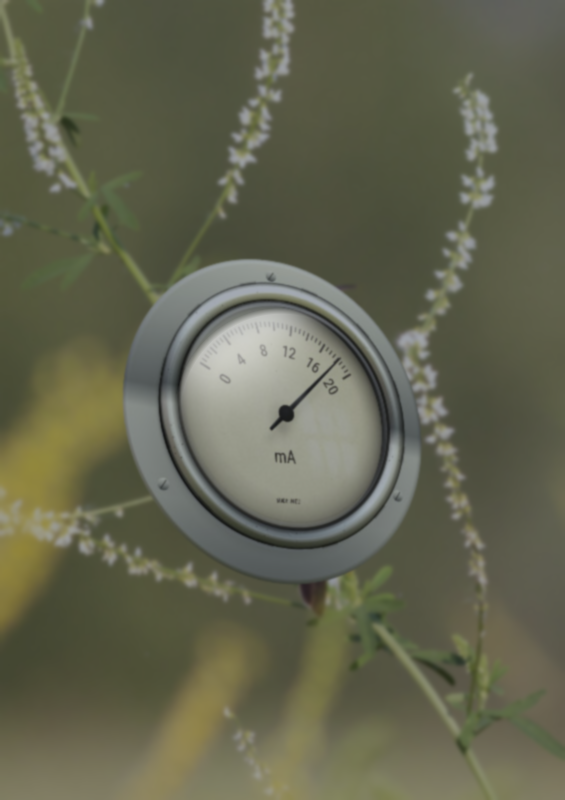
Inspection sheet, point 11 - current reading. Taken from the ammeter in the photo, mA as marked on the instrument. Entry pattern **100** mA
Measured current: **18** mA
